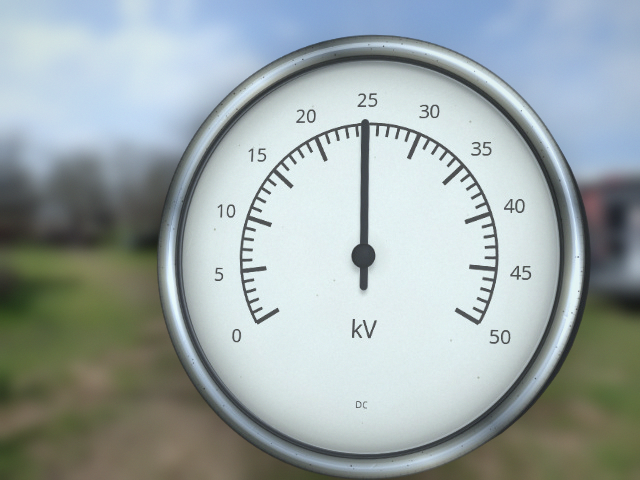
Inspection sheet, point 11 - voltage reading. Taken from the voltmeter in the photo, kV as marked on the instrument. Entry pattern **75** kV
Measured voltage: **25** kV
